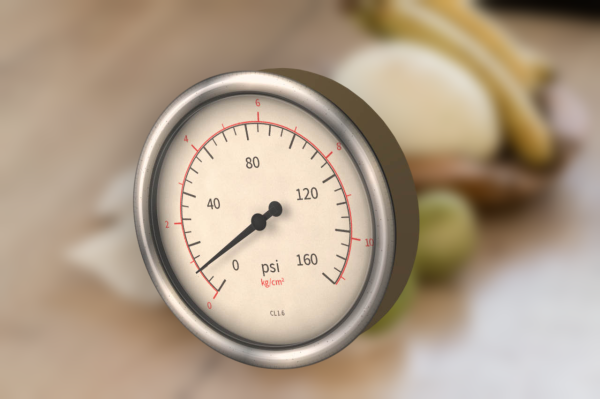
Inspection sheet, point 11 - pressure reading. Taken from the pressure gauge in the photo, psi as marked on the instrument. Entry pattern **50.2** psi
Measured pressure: **10** psi
